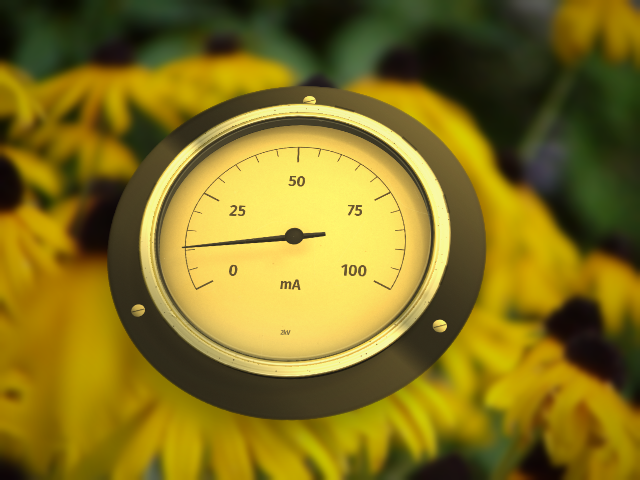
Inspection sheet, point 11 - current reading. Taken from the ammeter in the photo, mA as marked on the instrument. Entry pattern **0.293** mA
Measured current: **10** mA
